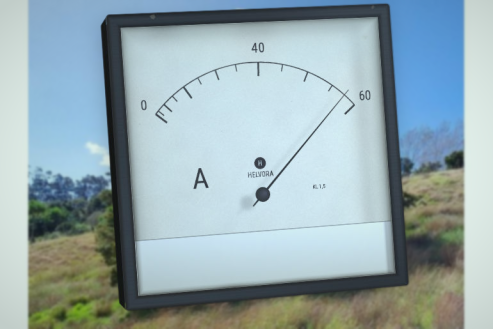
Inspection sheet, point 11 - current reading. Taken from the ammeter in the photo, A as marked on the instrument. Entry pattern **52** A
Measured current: **57.5** A
